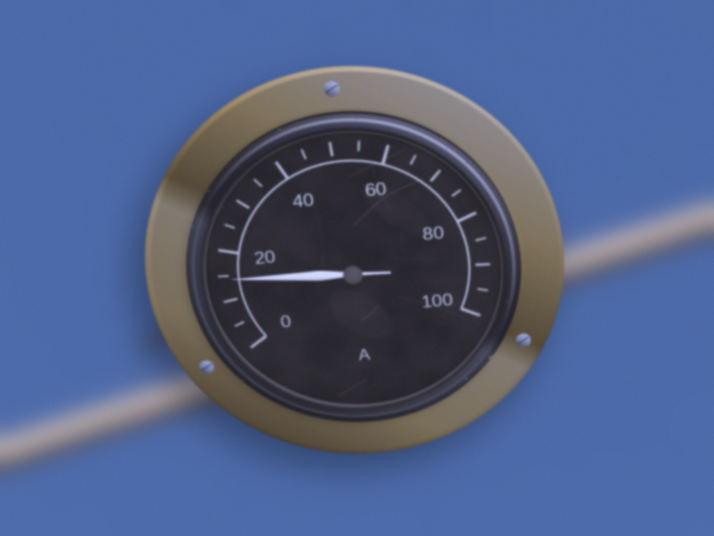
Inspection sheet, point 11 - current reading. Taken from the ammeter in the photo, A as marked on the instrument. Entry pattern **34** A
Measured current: **15** A
